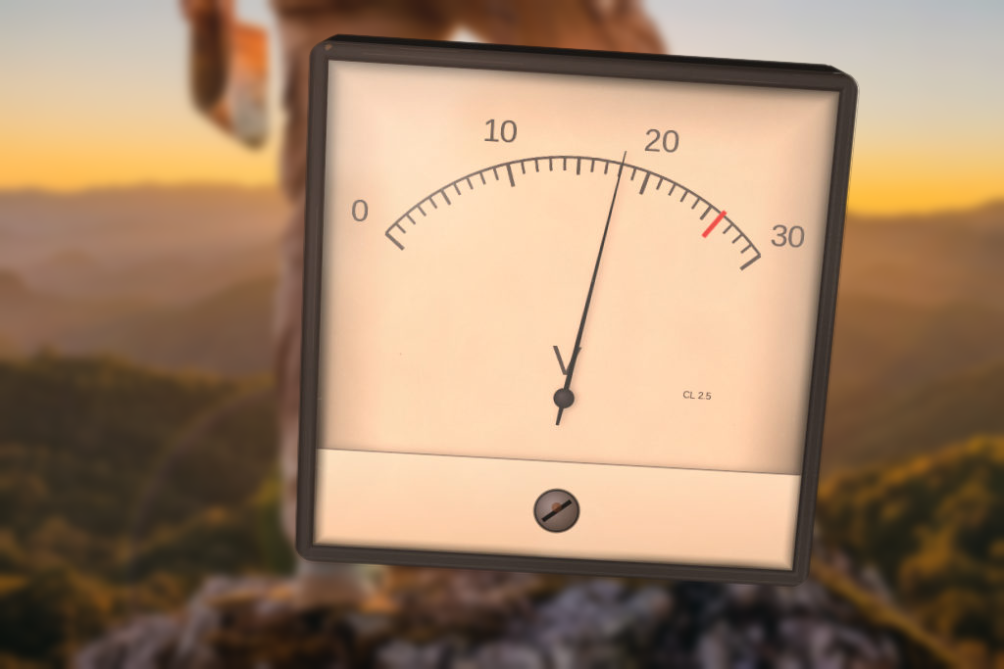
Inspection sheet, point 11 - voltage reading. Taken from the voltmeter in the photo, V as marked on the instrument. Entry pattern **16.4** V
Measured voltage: **18** V
